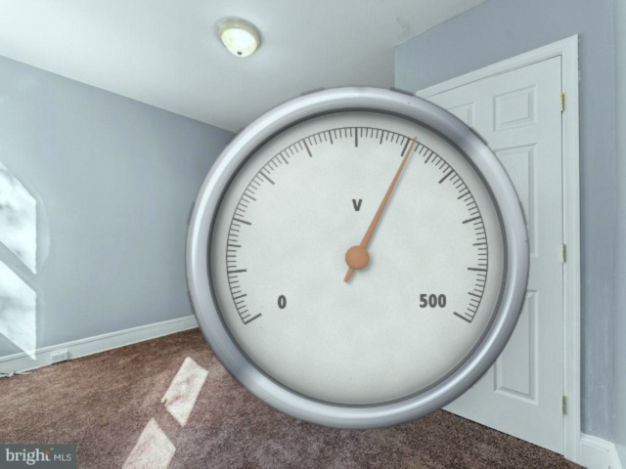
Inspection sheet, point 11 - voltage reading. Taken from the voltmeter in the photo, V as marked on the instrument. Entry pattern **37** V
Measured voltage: **305** V
